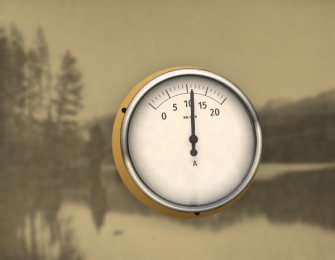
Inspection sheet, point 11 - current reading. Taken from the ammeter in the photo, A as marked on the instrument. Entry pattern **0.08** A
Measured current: **11** A
